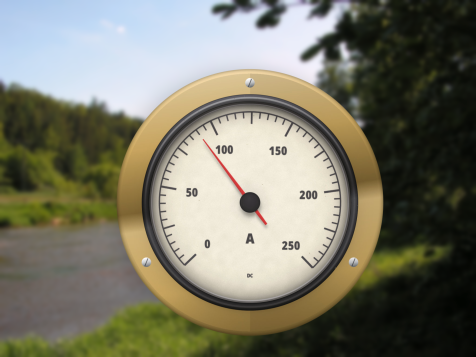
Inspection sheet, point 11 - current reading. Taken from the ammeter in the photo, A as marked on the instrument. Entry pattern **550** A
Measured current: **90** A
